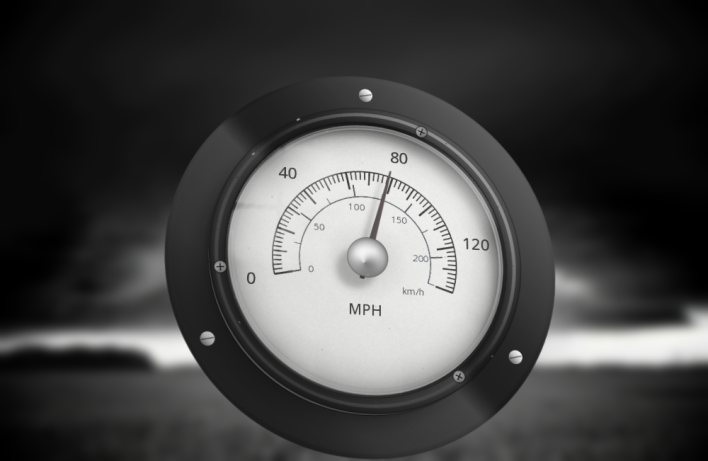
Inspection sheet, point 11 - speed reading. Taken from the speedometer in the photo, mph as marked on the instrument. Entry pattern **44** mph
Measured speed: **78** mph
